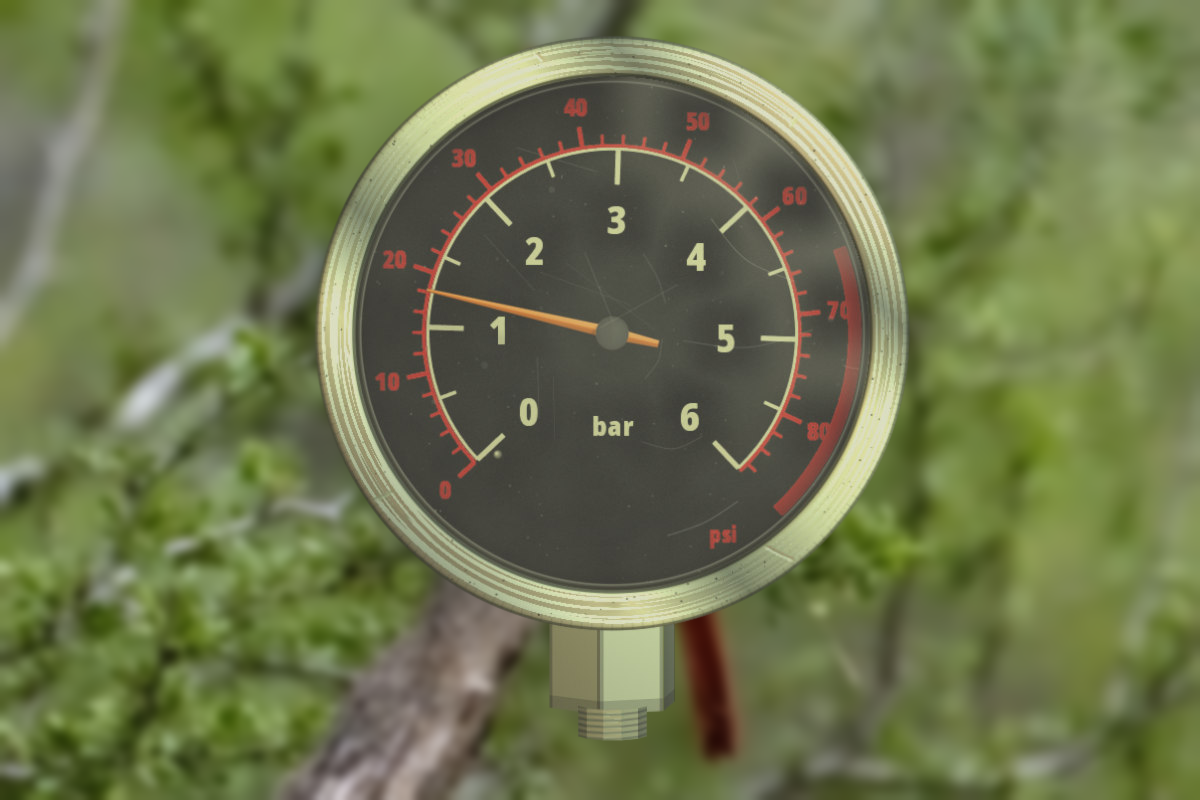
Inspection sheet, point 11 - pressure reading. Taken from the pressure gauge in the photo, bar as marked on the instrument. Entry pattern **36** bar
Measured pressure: **1.25** bar
